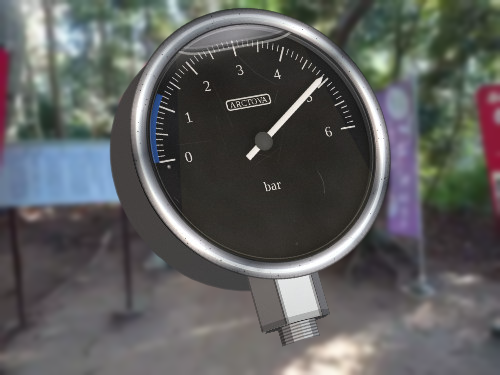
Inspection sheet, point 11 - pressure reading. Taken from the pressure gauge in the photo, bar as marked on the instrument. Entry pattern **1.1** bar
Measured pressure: **4.9** bar
